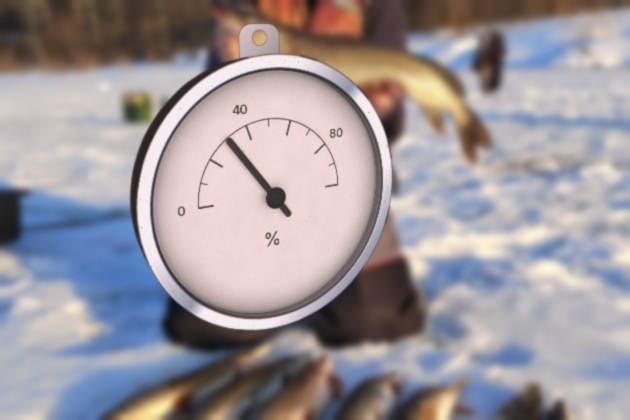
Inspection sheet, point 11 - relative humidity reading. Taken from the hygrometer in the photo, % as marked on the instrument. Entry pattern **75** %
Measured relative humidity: **30** %
